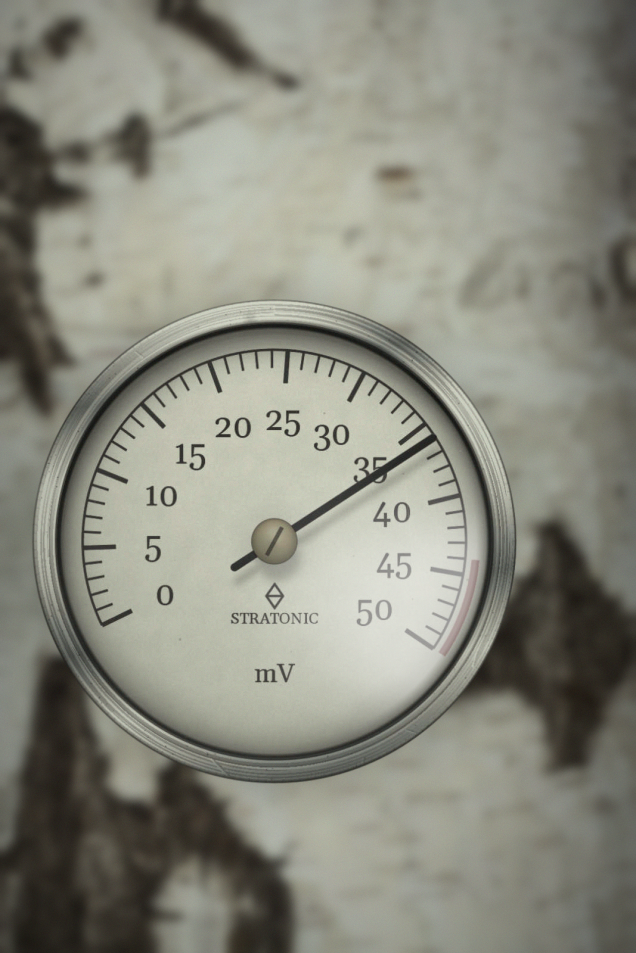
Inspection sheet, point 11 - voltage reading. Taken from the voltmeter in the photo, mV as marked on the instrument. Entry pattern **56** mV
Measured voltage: **36** mV
